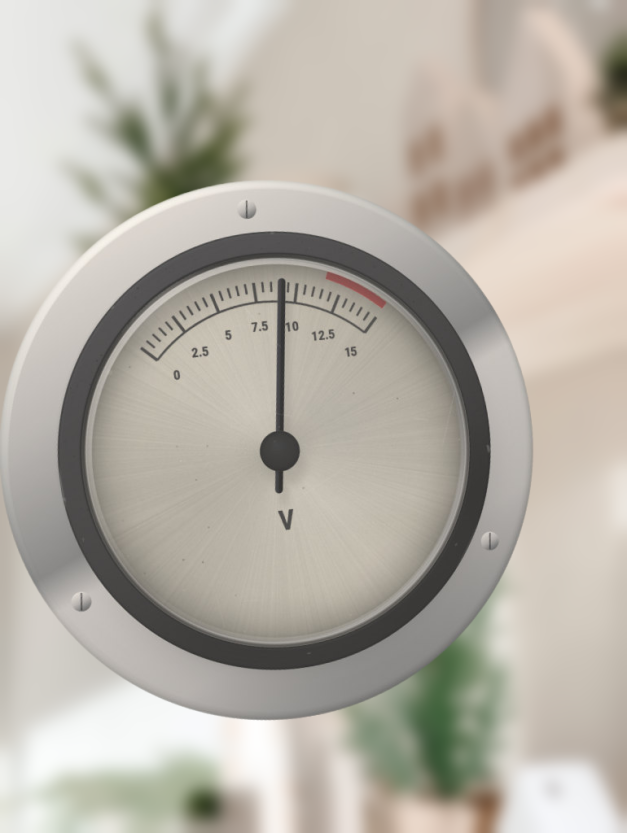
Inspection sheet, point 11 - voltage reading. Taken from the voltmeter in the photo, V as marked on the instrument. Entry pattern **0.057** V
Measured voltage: **9** V
